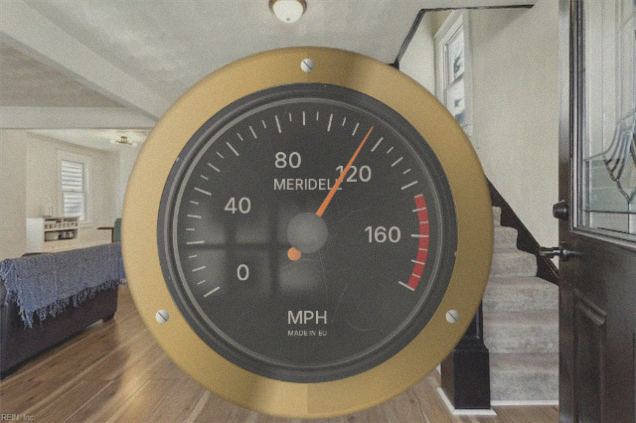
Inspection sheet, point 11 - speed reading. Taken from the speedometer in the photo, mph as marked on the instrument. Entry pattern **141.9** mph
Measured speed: **115** mph
